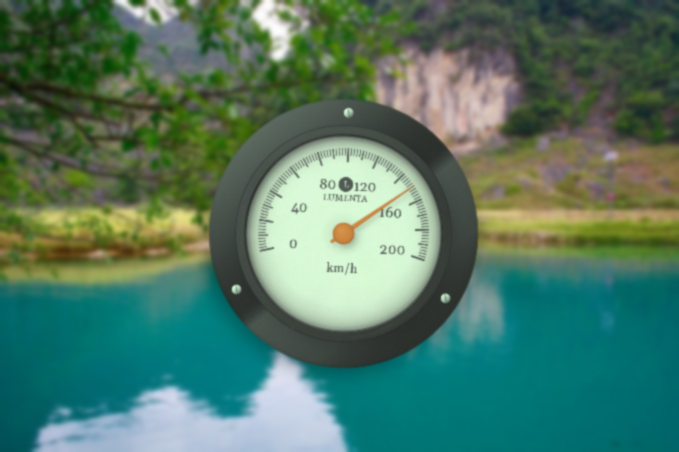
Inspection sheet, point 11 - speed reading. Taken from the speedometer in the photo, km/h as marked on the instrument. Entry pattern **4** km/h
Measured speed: **150** km/h
